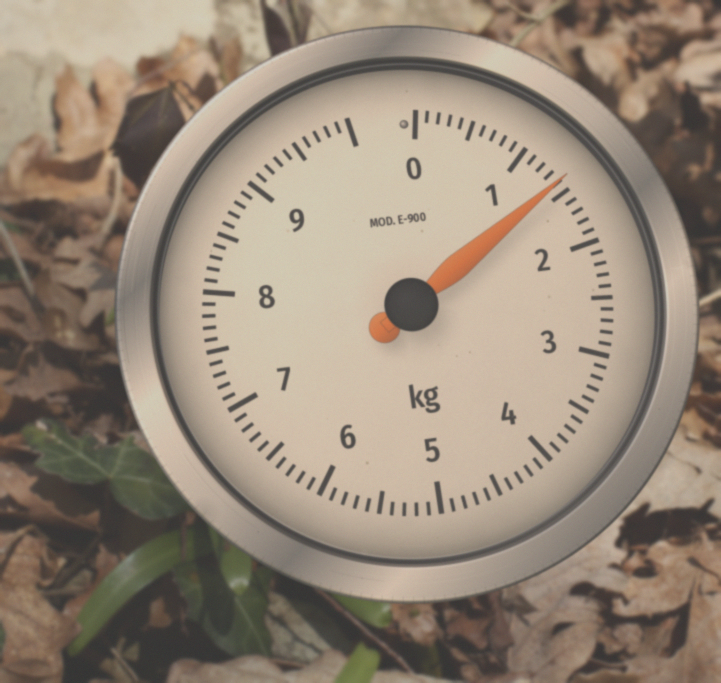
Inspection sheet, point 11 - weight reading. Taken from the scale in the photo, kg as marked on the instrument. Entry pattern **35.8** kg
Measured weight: **1.4** kg
